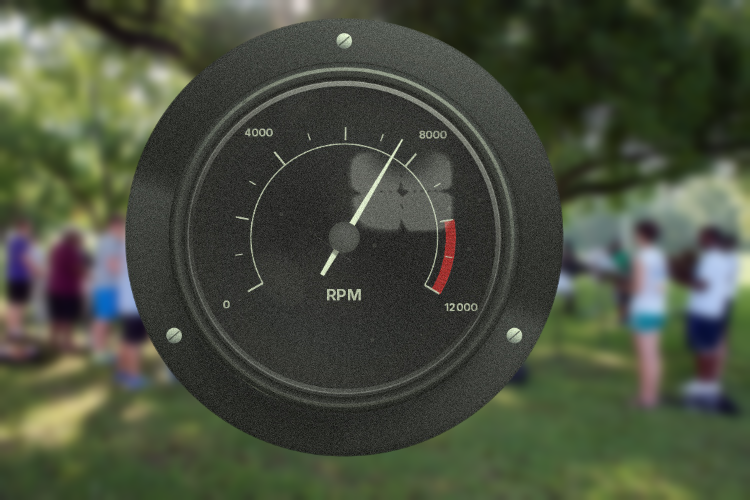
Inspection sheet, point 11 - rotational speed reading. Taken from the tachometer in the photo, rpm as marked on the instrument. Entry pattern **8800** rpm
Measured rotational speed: **7500** rpm
